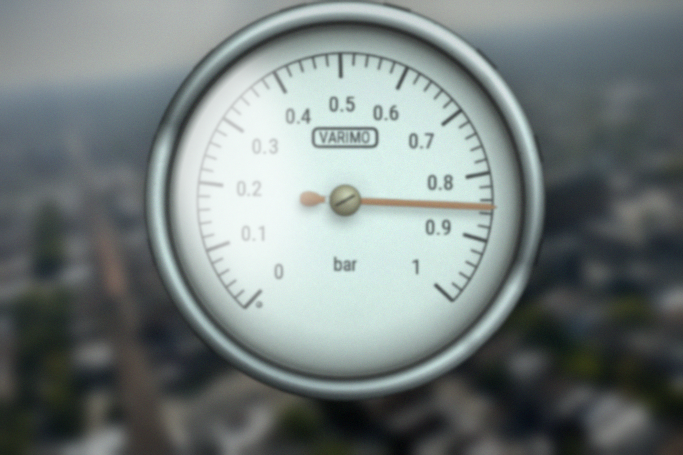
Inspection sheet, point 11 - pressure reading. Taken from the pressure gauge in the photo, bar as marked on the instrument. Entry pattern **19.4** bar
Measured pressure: **0.85** bar
